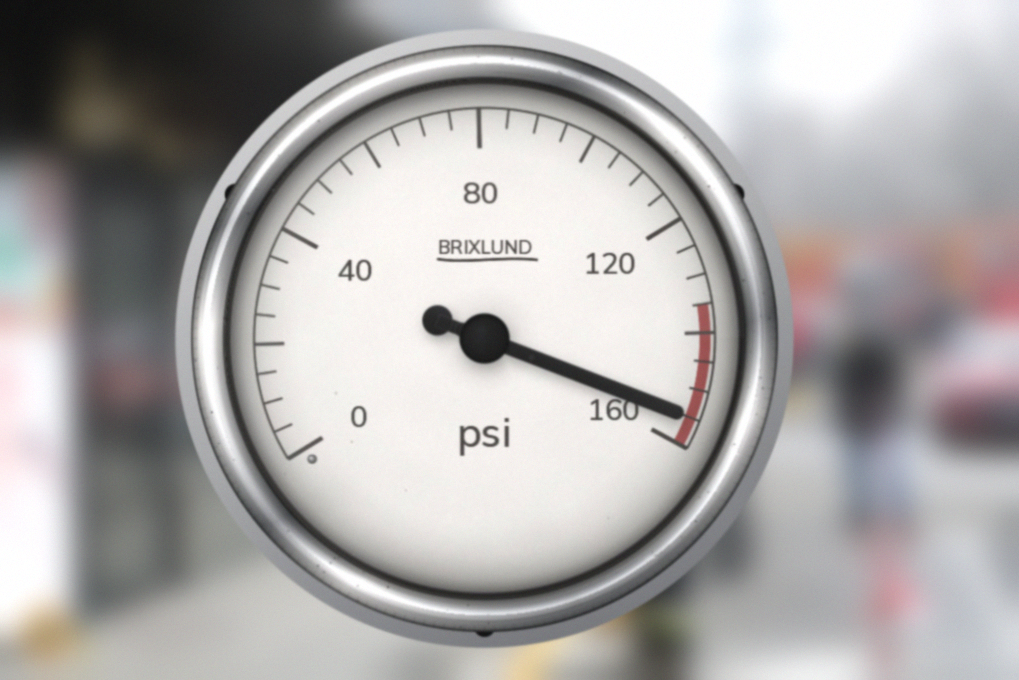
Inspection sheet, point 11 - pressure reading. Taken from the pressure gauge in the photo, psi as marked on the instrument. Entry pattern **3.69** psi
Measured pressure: **155** psi
